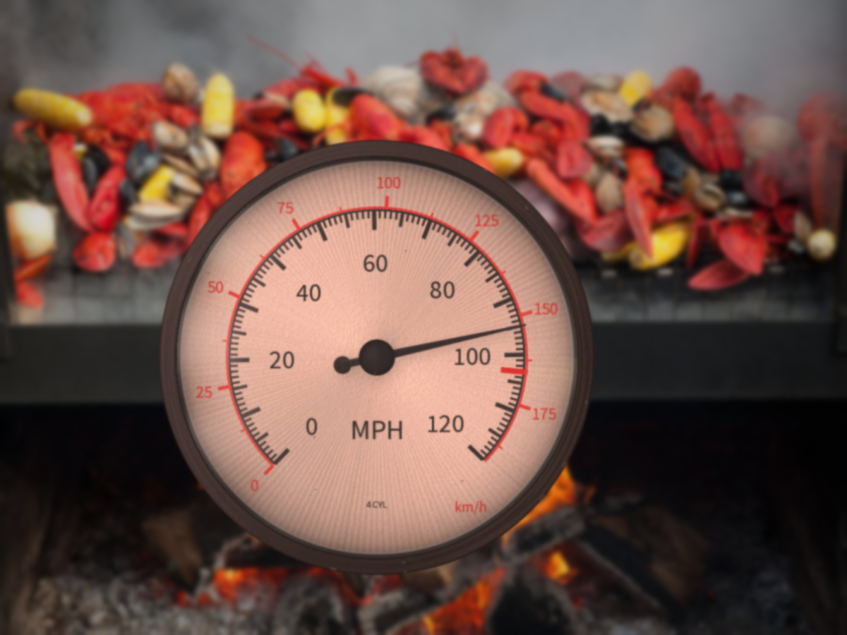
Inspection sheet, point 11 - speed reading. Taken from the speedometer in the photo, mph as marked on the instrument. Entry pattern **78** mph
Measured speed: **95** mph
